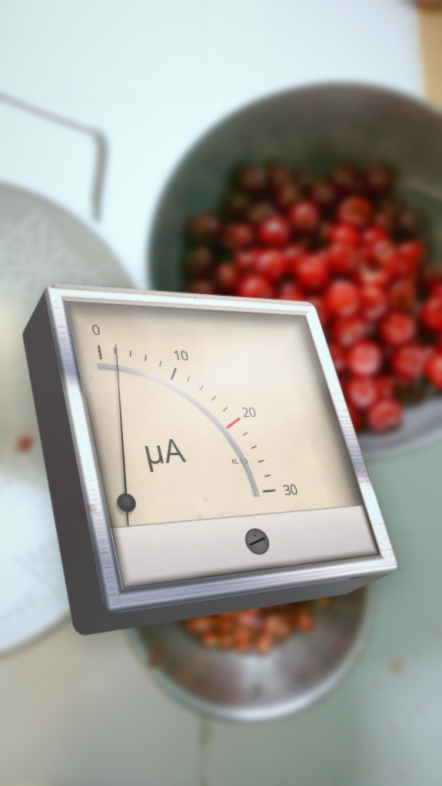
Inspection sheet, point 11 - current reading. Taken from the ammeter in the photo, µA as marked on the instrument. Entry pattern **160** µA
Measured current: **2** µA
